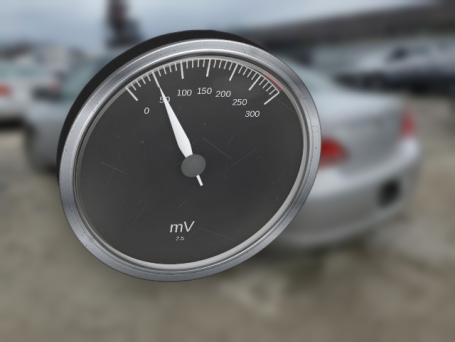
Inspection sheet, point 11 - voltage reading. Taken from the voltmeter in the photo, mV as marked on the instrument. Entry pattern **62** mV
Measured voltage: **50** mV
